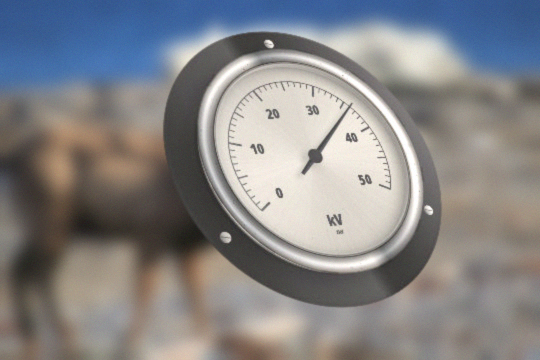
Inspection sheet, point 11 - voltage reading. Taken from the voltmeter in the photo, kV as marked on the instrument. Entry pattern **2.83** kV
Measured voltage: **36** kV
